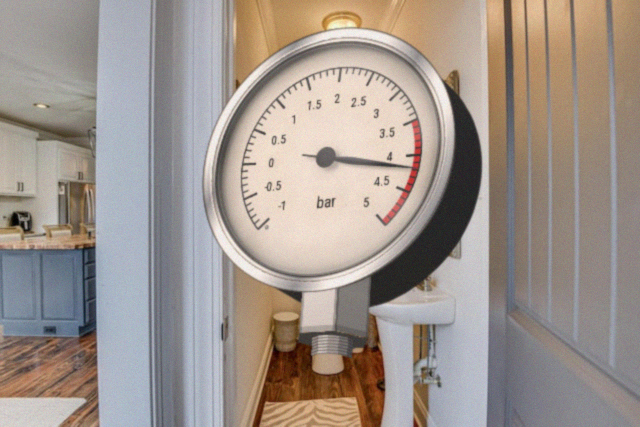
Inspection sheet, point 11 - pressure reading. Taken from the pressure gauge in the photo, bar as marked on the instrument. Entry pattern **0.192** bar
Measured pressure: **4.2** bar
